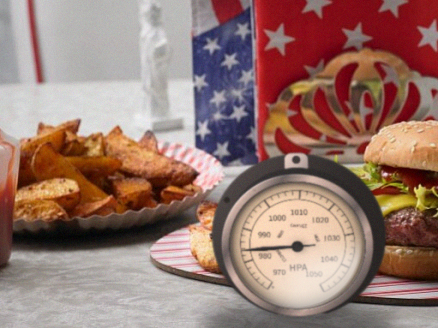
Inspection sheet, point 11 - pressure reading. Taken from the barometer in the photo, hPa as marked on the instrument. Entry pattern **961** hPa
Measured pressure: **984** hPa
